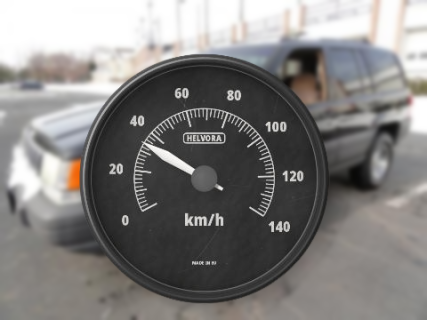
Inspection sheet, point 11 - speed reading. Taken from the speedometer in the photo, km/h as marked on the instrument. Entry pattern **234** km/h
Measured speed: **34** km/h
